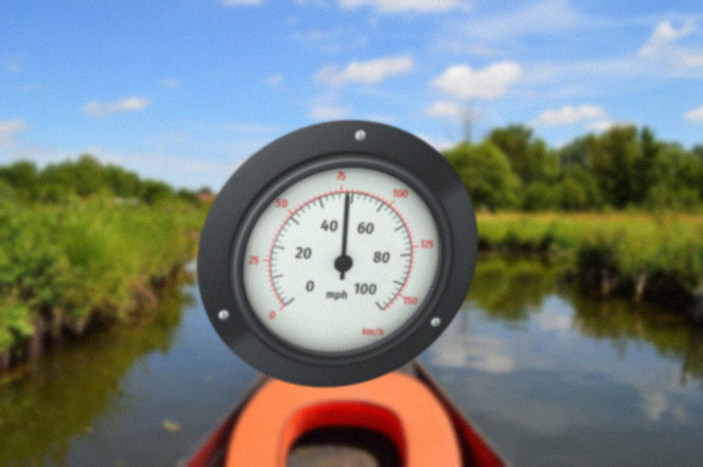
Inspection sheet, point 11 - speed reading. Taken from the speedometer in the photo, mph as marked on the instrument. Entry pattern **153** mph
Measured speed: **48** mph
